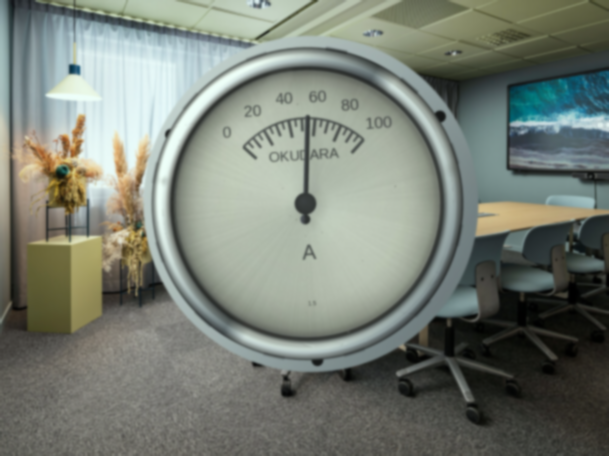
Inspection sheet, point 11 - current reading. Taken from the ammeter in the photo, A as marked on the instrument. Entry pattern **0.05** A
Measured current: **55** A
